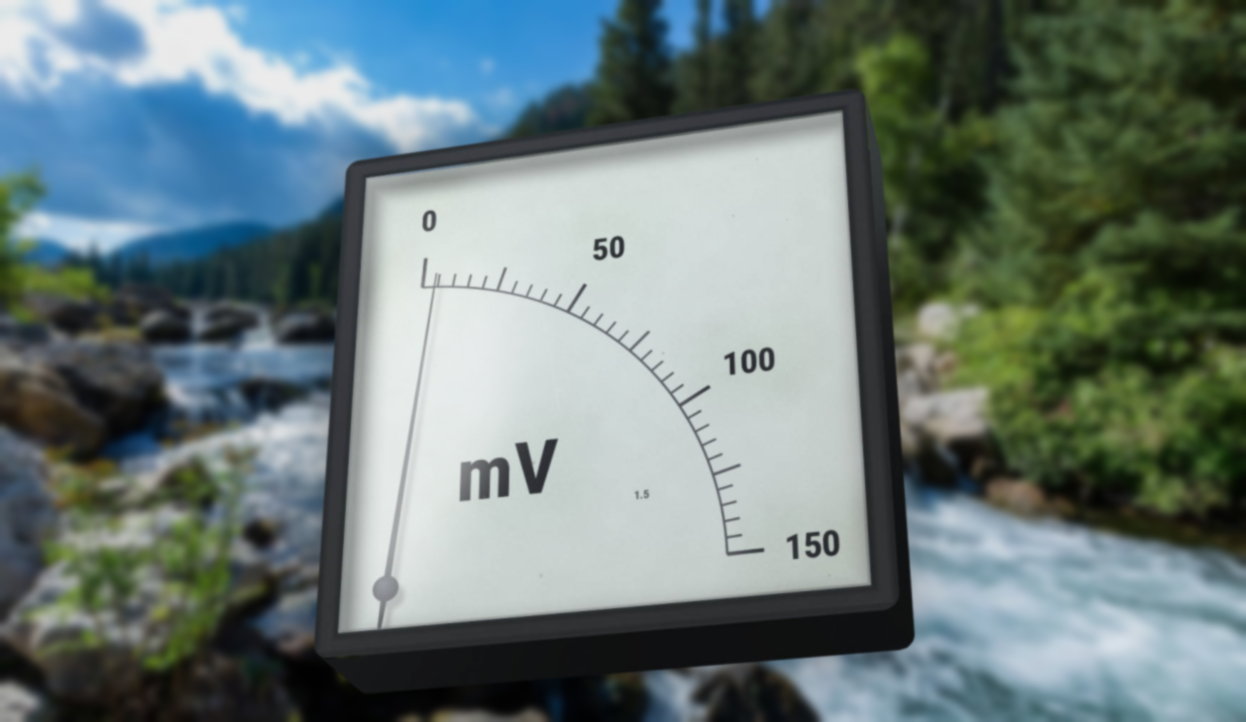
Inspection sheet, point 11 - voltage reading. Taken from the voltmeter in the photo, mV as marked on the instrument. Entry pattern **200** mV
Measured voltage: **5** mV
